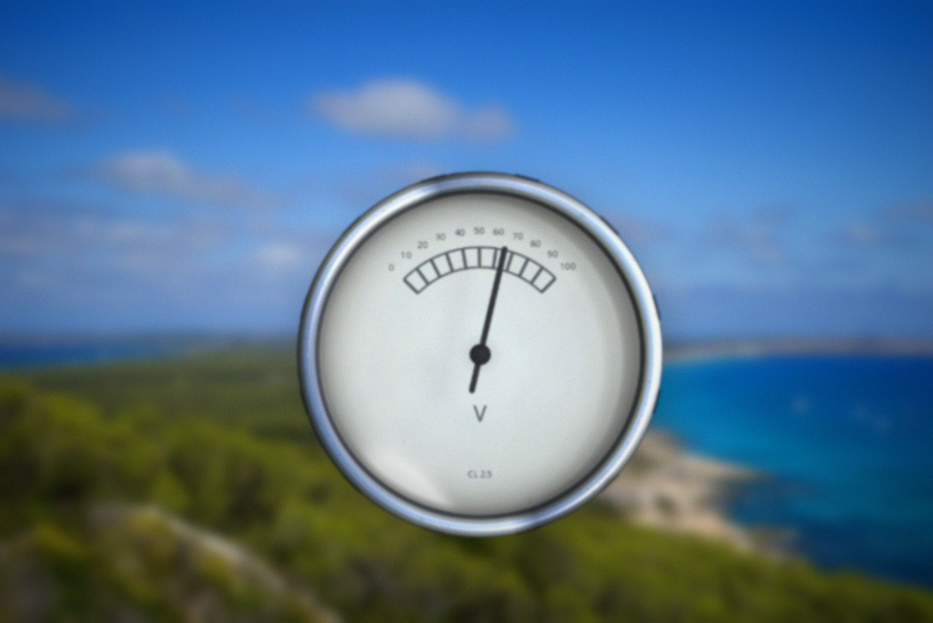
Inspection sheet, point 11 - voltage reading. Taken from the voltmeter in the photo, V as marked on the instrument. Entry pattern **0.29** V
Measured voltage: **65** V
